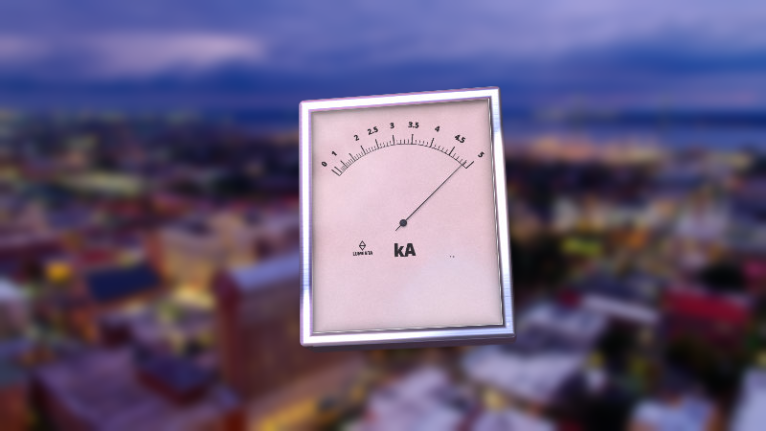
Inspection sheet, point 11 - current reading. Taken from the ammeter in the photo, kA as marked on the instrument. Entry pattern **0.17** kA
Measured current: **4.9** kA
